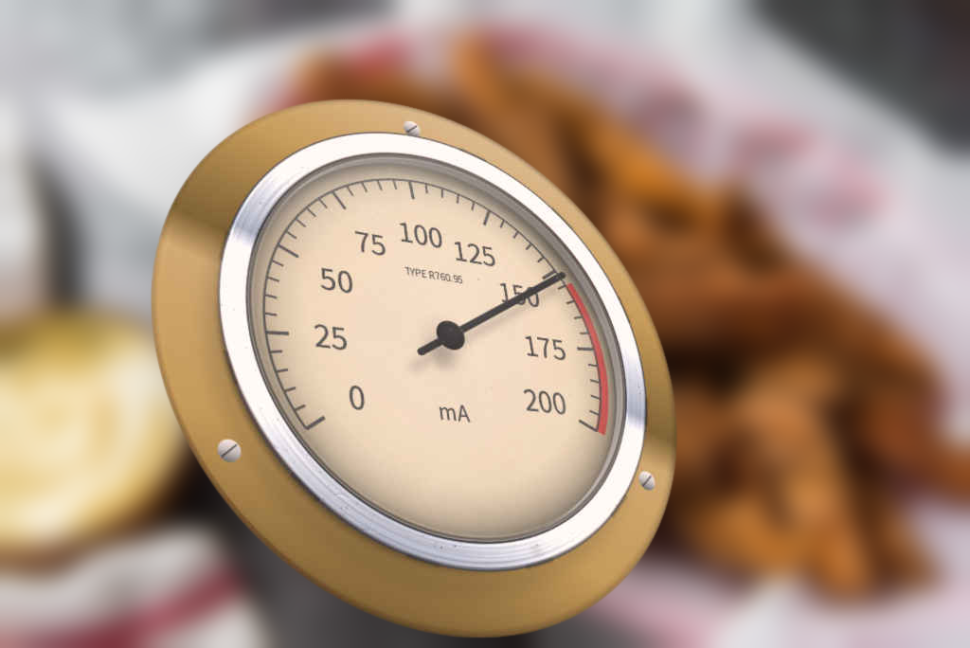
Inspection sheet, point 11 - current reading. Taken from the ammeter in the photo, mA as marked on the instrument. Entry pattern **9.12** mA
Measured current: **152.5** mA
